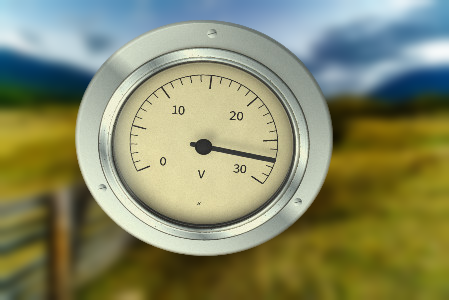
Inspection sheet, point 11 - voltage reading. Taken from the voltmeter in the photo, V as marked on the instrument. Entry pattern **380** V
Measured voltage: **27** V
